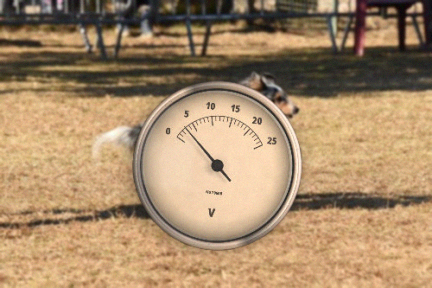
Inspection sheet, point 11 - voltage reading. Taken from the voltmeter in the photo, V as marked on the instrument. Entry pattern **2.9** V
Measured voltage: **3** V
